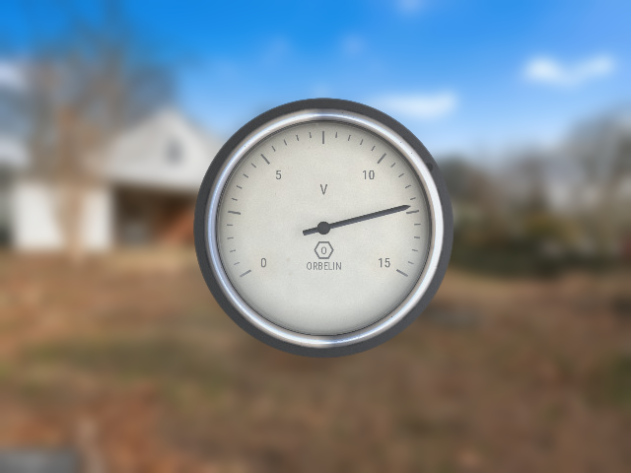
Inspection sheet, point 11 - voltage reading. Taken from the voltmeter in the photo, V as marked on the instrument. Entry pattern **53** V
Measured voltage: **12.25** V
